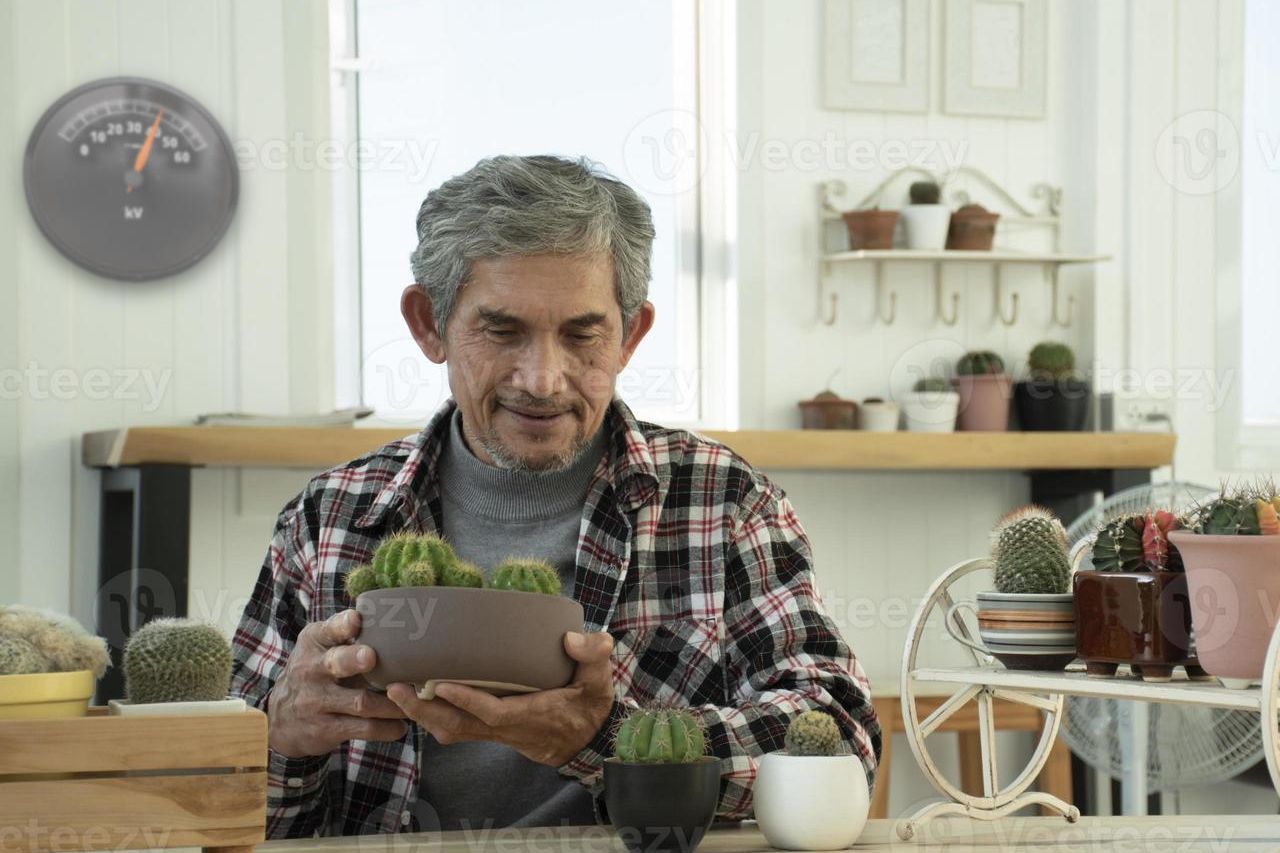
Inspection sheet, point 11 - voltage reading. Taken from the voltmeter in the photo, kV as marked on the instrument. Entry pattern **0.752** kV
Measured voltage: **40** kV
